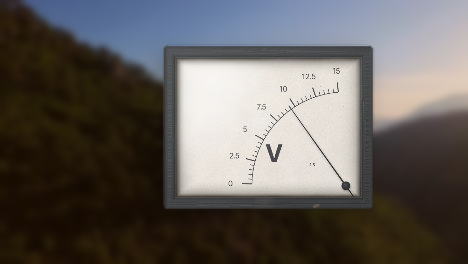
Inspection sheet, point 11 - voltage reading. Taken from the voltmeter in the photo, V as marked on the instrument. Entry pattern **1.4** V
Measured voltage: **9.5** V
